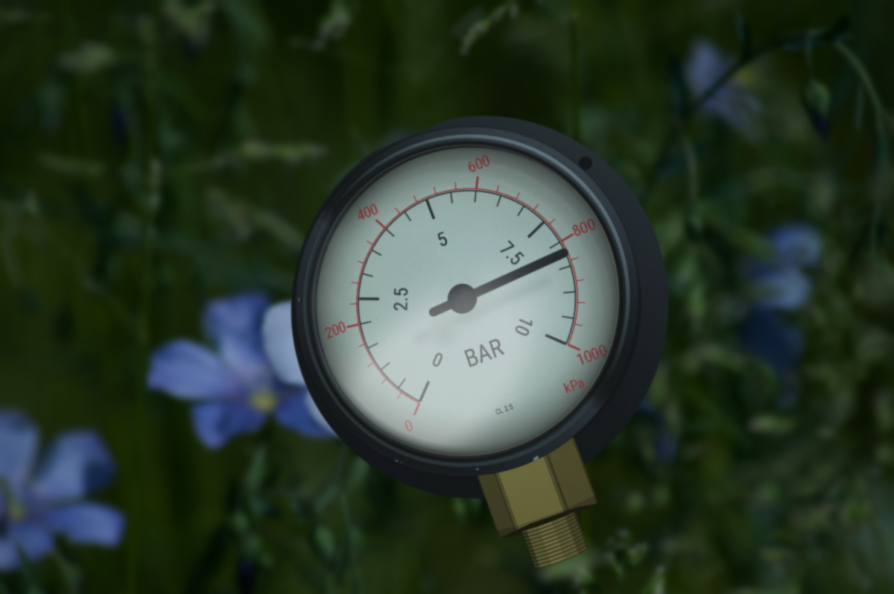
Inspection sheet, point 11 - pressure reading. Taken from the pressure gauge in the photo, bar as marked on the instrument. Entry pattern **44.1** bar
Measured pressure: **8.25** bar
